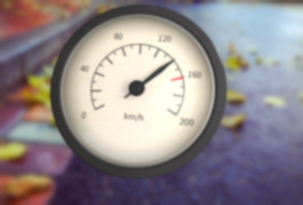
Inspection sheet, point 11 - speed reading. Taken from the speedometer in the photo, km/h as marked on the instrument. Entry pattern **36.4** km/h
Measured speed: **140** km/h
